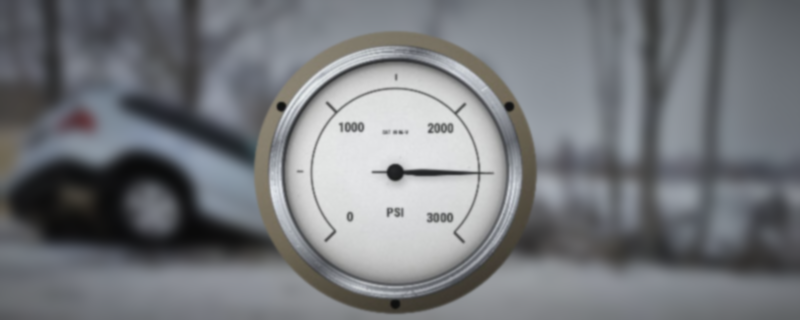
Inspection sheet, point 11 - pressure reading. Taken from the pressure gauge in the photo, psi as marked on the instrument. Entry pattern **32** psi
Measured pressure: **2500** psi
